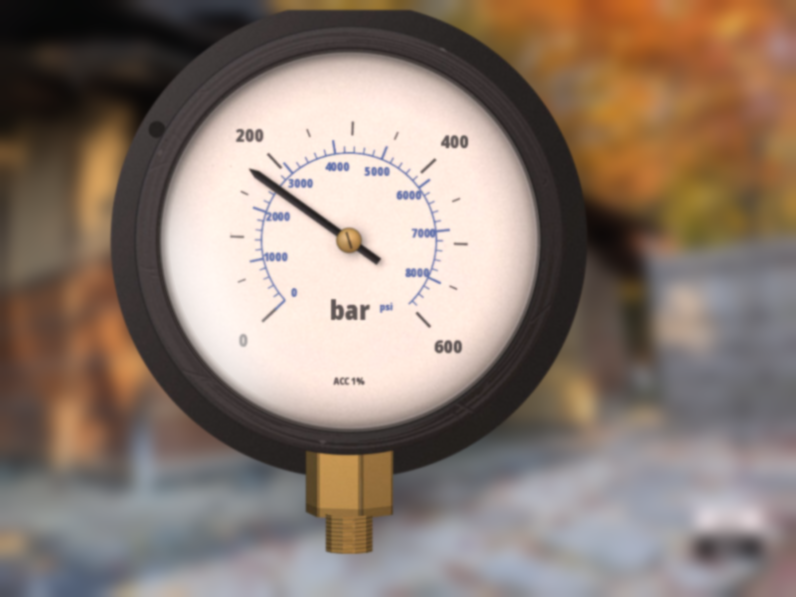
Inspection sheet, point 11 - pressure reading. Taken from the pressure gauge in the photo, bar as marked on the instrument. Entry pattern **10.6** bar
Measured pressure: **175** bar
